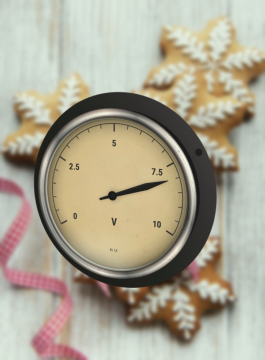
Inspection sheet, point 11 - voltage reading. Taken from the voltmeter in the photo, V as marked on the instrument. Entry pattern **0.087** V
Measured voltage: **8** V
